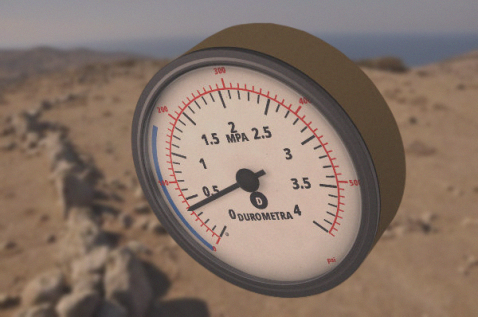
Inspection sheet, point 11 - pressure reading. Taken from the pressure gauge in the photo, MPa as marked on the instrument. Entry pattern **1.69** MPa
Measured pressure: **0.4** MPa
